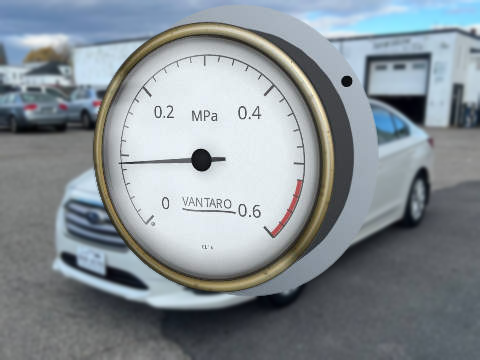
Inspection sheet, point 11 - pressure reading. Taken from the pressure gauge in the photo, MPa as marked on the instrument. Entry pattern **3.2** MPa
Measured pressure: **0.09** MPa
